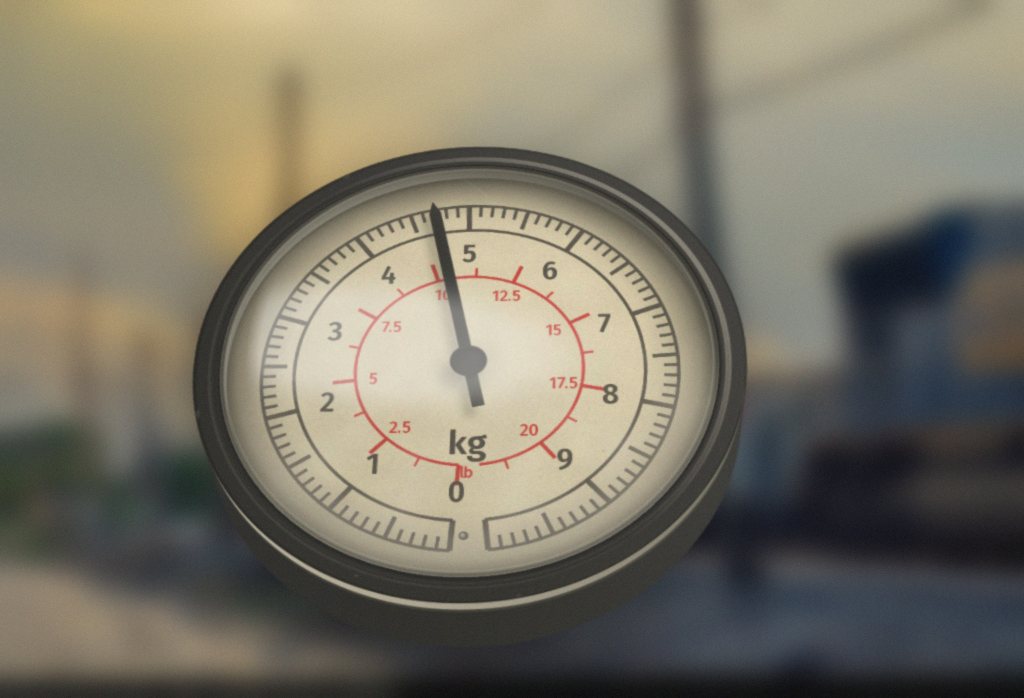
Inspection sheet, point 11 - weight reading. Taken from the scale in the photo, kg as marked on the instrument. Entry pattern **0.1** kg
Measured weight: **4.7** kg
